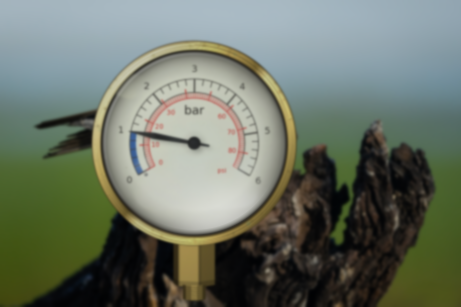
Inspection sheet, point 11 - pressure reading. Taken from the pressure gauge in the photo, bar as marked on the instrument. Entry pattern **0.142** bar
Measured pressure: **1** bar
